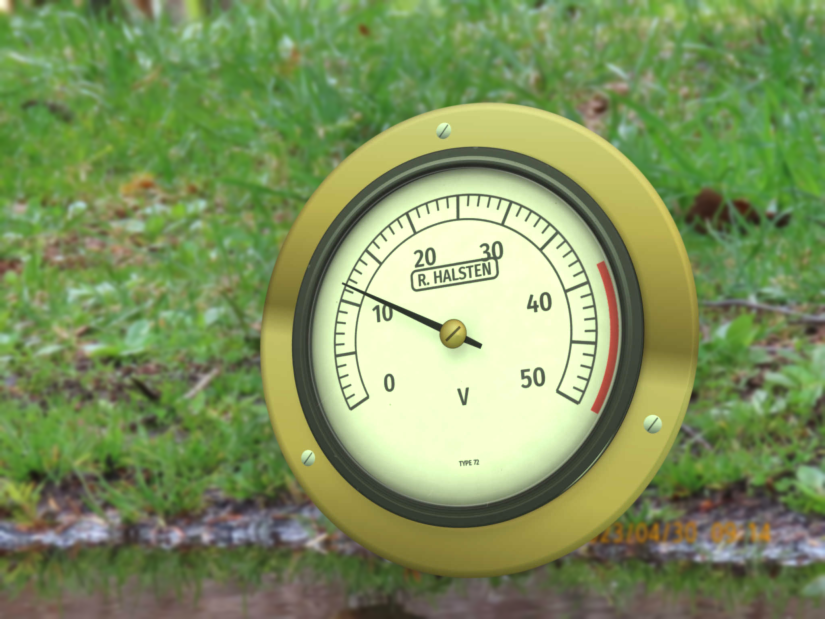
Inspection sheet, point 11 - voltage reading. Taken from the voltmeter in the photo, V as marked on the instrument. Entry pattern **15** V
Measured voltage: **11.5** V
